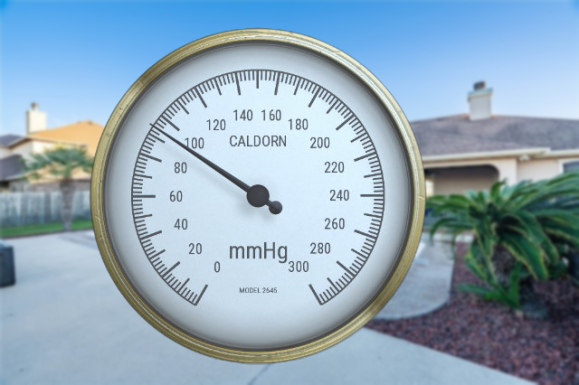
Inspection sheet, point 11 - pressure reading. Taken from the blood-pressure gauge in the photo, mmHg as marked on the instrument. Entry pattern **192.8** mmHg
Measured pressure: **94** mmHg
